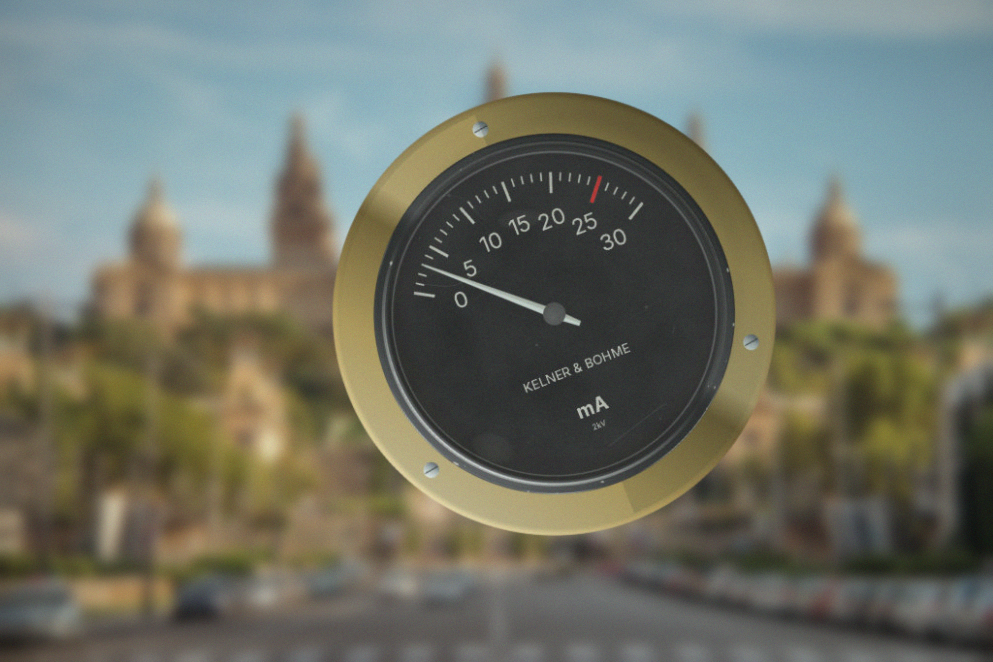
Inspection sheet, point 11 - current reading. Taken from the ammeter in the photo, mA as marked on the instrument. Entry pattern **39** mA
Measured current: **3** mA
